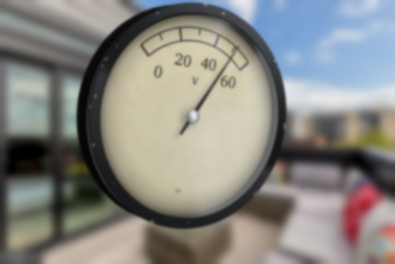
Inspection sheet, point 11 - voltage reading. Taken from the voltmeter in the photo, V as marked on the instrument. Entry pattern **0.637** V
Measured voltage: **50** V
